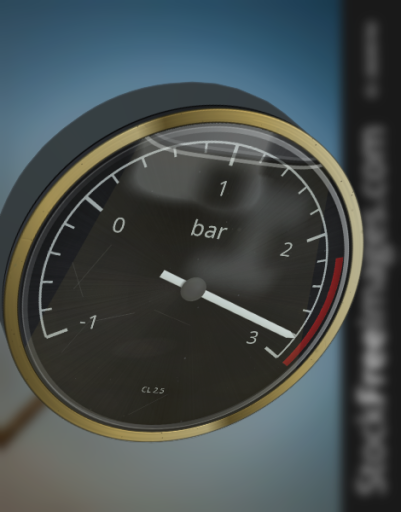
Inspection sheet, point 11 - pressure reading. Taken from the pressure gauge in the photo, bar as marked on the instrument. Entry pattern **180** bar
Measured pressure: **2.8** bar
